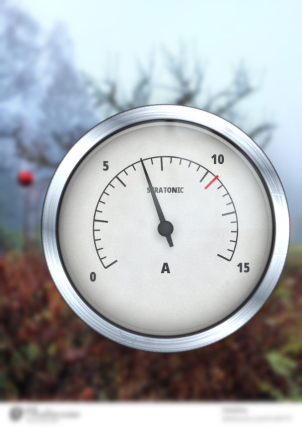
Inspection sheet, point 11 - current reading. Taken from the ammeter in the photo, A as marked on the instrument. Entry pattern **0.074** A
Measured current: **6.5** A
